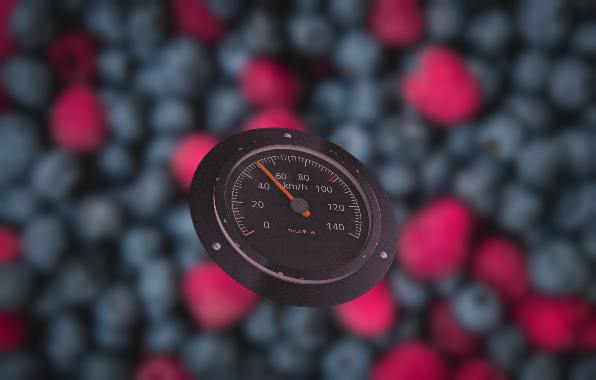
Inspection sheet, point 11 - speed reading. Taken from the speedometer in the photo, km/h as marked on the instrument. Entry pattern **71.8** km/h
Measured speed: **50** km/h
